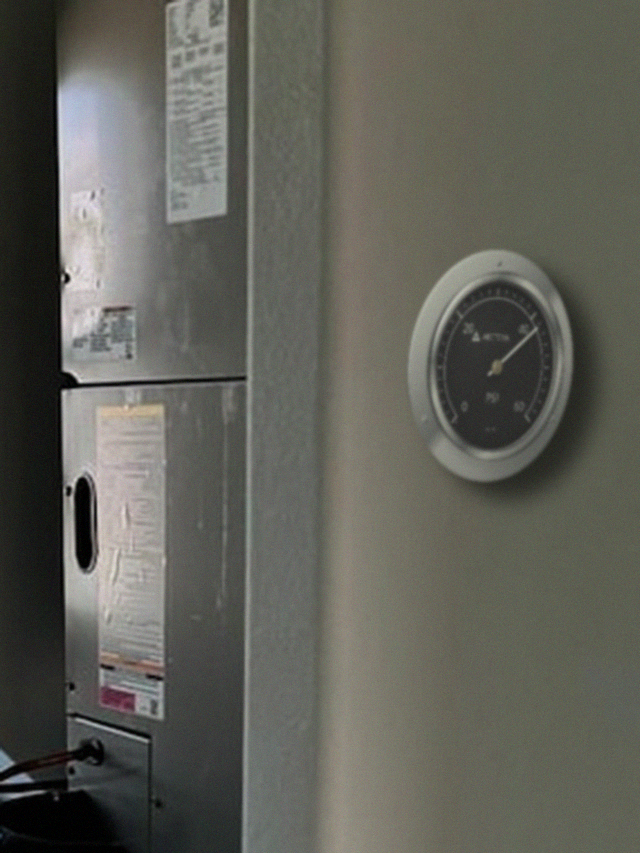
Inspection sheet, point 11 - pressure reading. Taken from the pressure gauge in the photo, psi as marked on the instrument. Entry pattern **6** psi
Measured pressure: **42** psi
